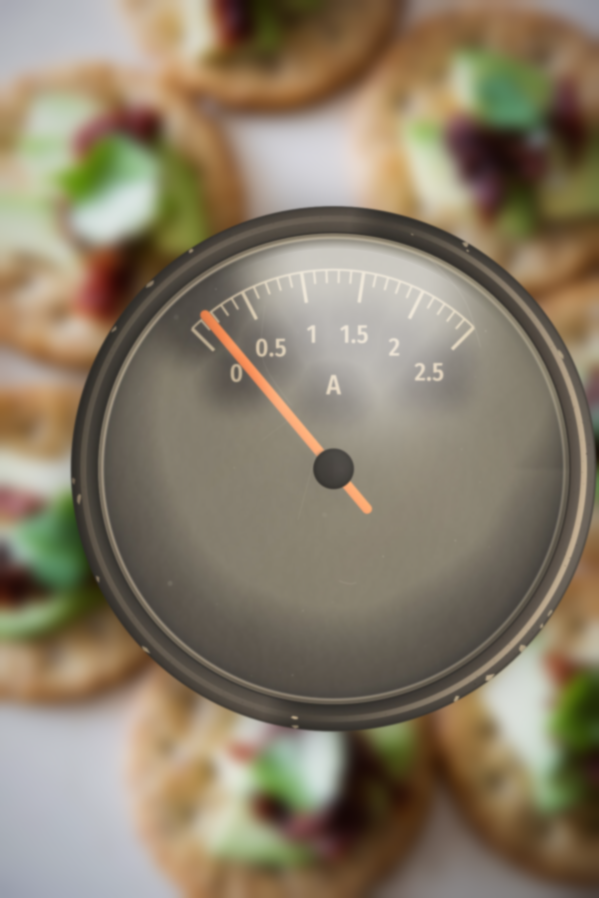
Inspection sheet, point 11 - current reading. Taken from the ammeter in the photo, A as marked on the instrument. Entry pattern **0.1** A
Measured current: **0.15** A
